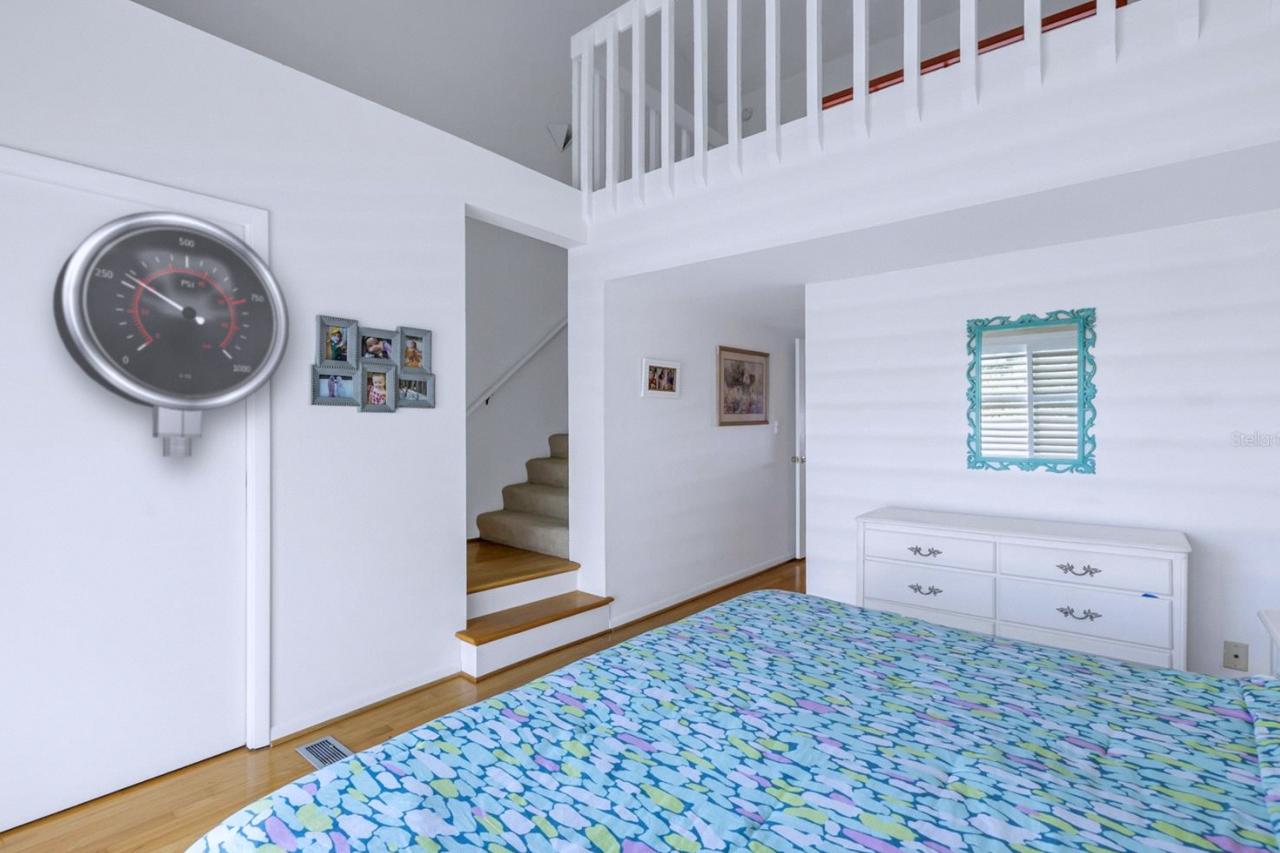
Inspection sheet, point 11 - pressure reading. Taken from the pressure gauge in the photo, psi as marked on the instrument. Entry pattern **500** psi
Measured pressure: **275** psi
